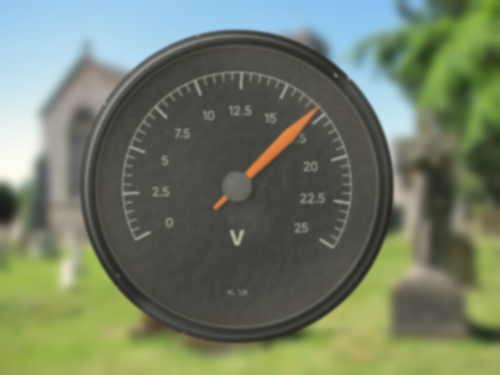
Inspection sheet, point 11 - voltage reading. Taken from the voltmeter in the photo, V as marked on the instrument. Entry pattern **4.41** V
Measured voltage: **17** V
